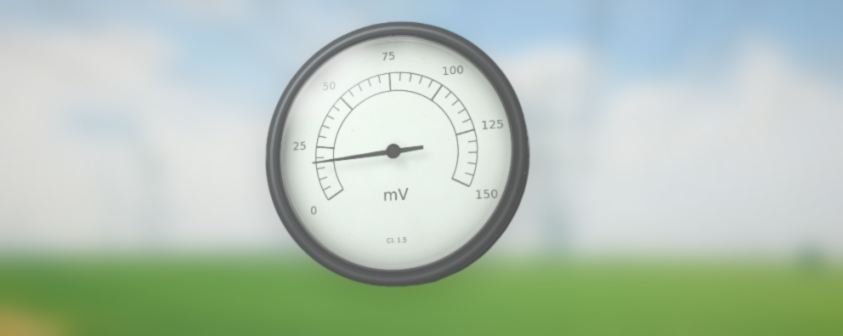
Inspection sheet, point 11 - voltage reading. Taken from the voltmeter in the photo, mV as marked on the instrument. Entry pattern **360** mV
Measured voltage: **17.5** mV
